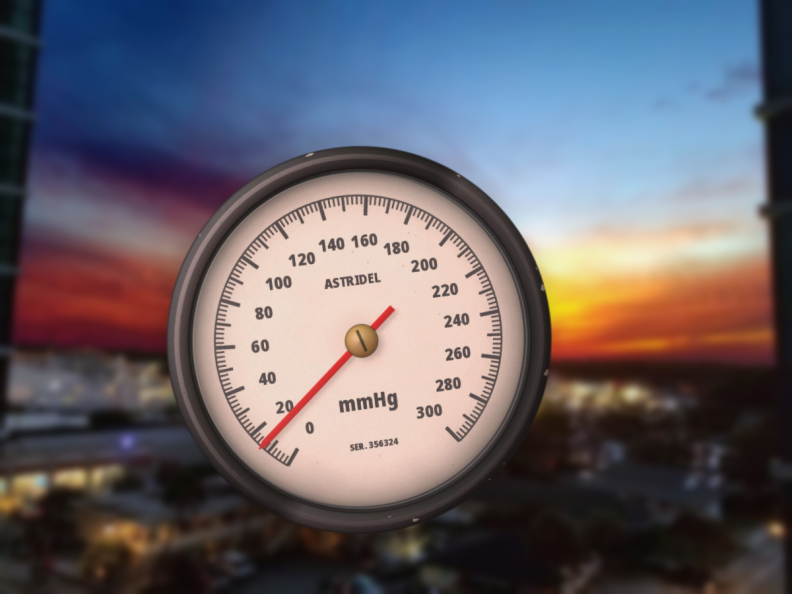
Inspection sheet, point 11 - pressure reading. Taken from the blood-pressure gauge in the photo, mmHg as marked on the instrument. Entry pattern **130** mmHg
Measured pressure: **14** mmHg
